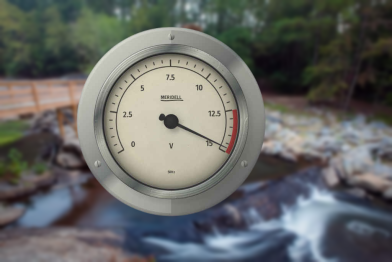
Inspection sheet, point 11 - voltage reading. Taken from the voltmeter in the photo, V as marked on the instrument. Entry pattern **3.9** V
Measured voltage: **14.75** V
